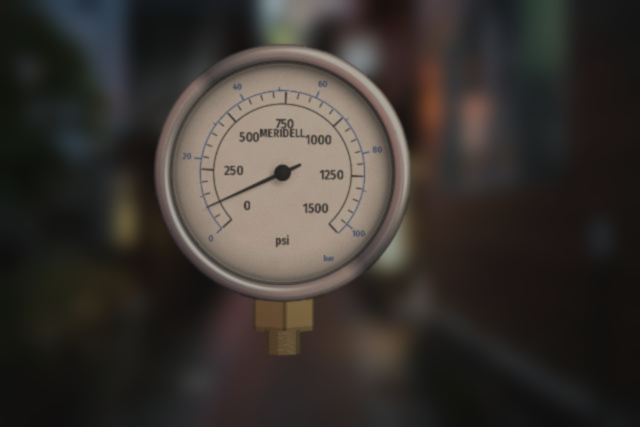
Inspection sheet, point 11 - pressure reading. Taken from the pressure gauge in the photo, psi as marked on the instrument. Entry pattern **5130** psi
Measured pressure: **100** psi
